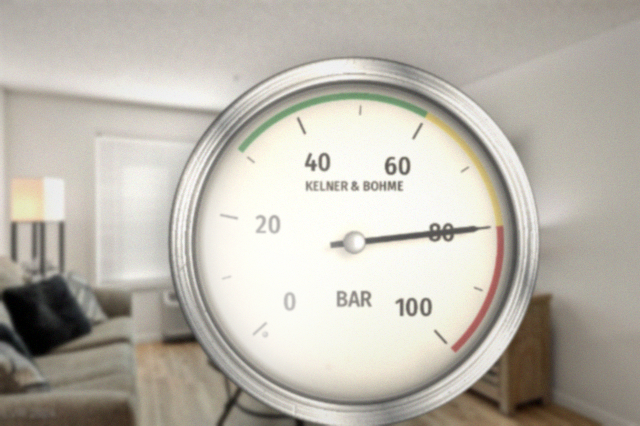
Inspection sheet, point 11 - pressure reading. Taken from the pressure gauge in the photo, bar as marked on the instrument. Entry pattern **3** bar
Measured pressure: **80** bar
